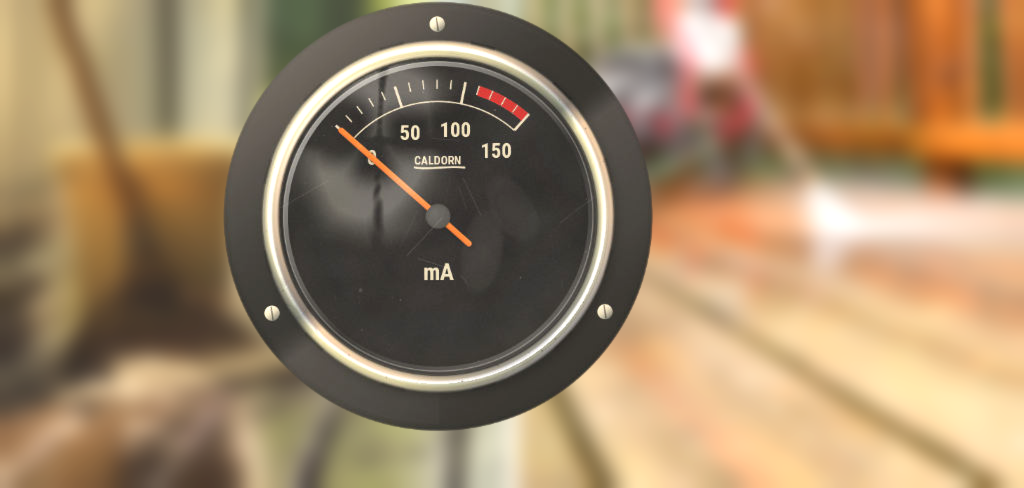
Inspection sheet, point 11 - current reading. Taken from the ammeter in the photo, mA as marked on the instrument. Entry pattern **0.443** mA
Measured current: **0** mA
